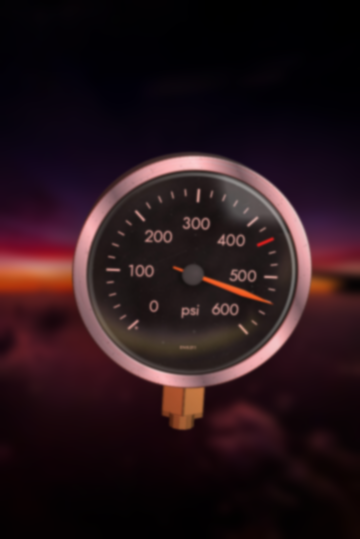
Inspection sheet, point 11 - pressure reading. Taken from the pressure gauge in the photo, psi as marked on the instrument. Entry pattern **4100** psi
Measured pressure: **540** psi
